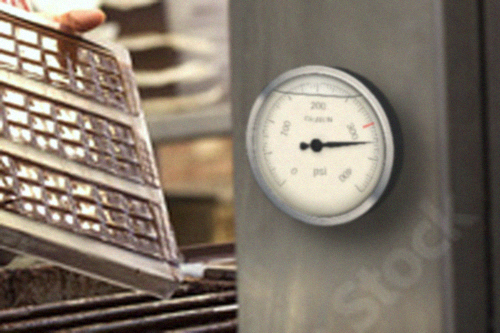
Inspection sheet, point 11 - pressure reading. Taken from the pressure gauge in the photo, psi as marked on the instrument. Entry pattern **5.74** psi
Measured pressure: **325** psi
